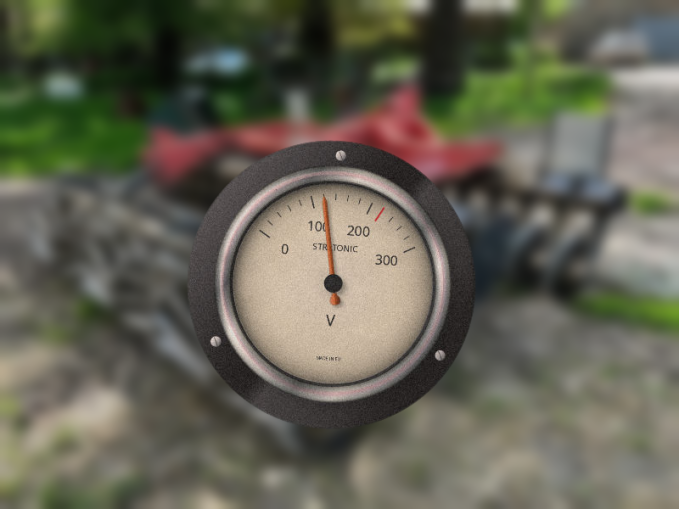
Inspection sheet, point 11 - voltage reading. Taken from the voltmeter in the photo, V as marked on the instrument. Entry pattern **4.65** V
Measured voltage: **120** V
